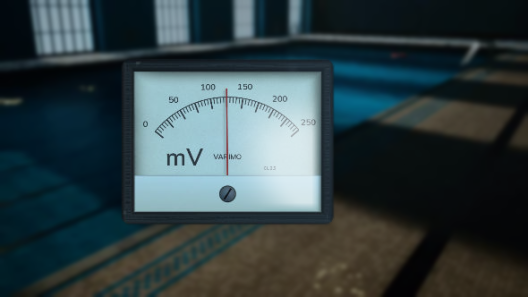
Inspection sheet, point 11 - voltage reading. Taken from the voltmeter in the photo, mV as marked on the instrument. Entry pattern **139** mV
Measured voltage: **125** mV
